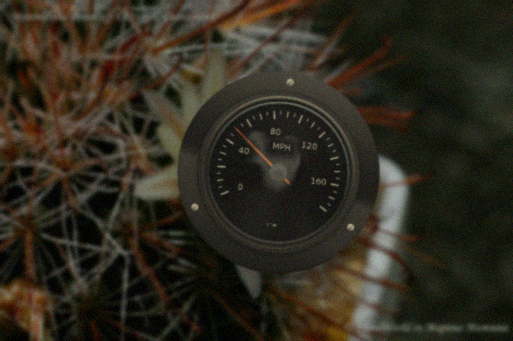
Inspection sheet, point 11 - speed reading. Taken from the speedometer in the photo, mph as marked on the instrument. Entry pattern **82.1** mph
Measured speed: **50** mph
